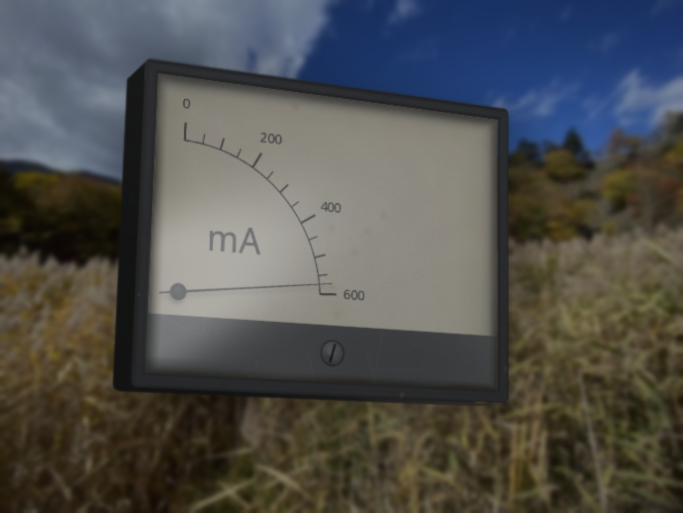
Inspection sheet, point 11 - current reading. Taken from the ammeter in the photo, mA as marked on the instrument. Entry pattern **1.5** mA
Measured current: **575** mA
